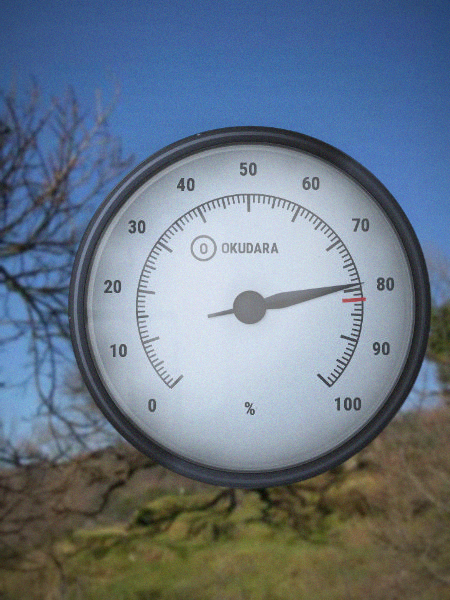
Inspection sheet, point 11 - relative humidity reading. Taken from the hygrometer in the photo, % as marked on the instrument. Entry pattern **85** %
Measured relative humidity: **79** %
